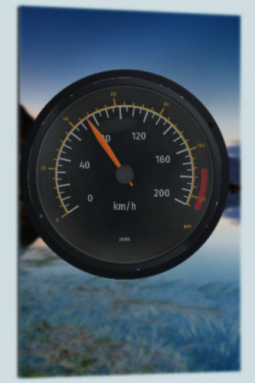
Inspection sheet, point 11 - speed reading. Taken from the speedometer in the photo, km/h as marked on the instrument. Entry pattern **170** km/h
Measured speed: **75** km/h
